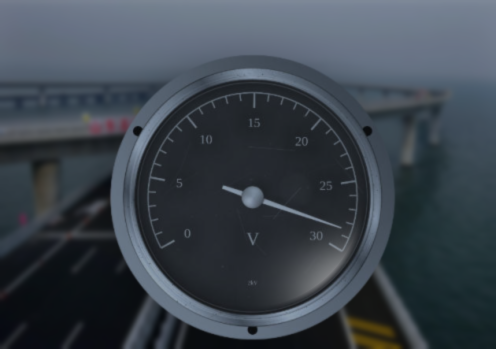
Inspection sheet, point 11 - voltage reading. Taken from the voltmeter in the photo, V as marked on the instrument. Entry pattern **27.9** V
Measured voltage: **28.5** V
